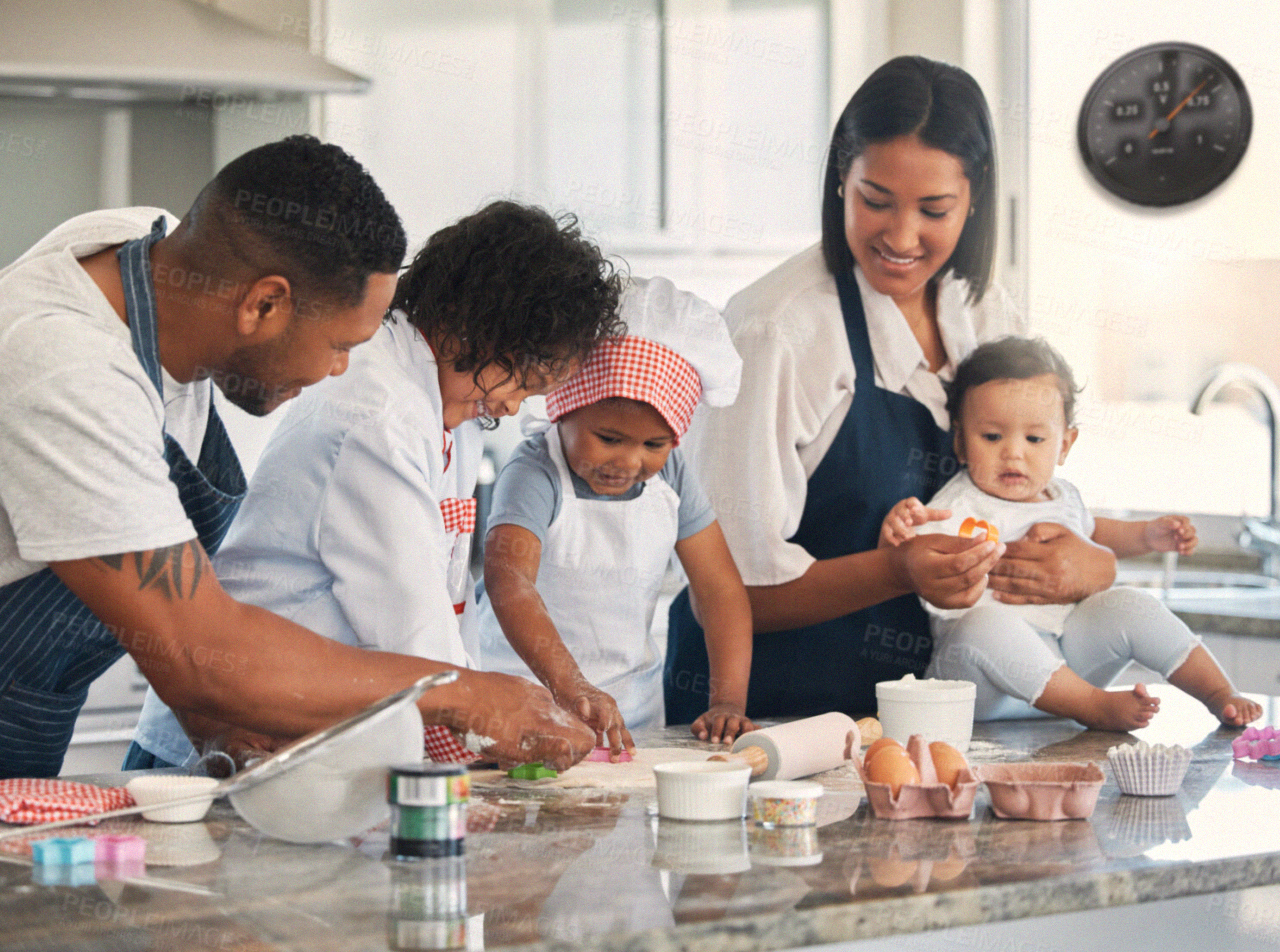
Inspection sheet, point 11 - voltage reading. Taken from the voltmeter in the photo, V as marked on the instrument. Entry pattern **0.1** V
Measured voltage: **0.7** V
